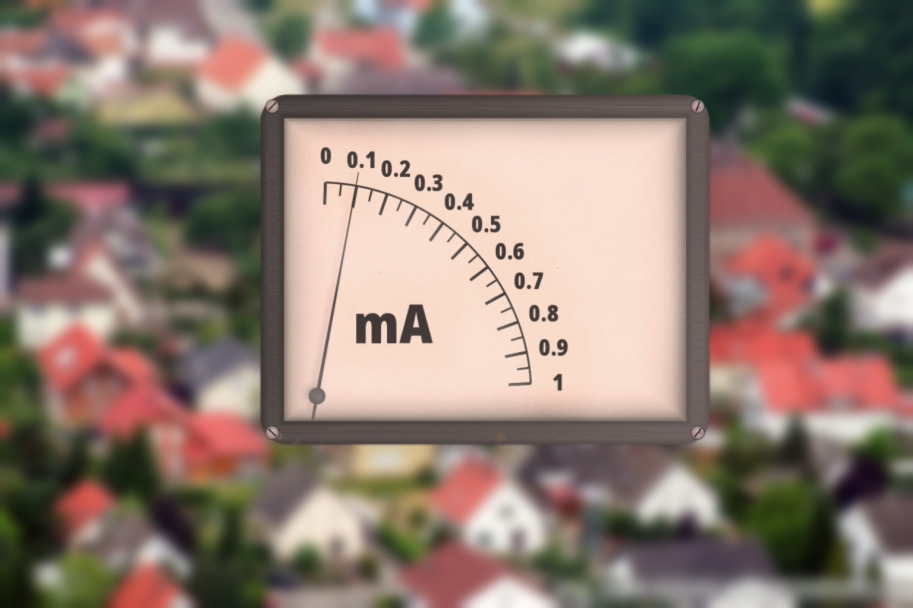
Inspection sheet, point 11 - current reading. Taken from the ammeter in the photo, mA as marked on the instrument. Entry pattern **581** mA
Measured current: **0.1** mA
